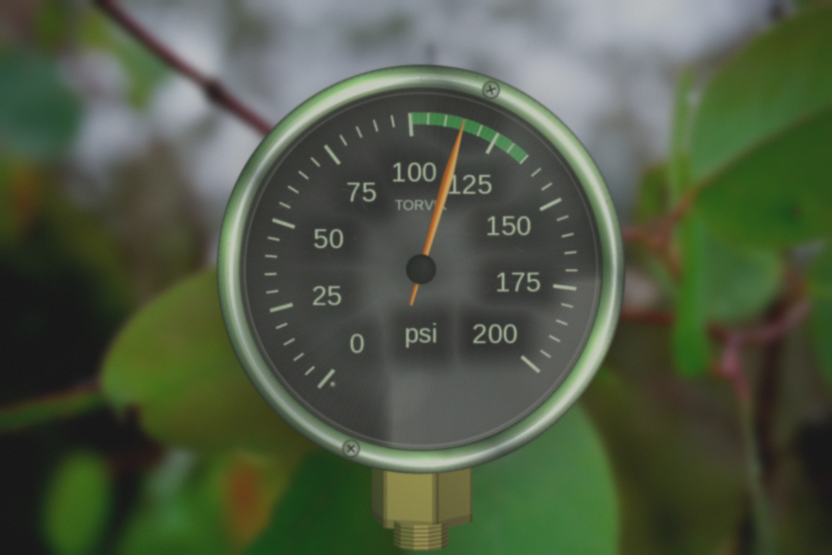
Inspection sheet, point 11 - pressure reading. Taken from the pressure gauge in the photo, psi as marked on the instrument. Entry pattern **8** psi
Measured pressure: **115** psi
